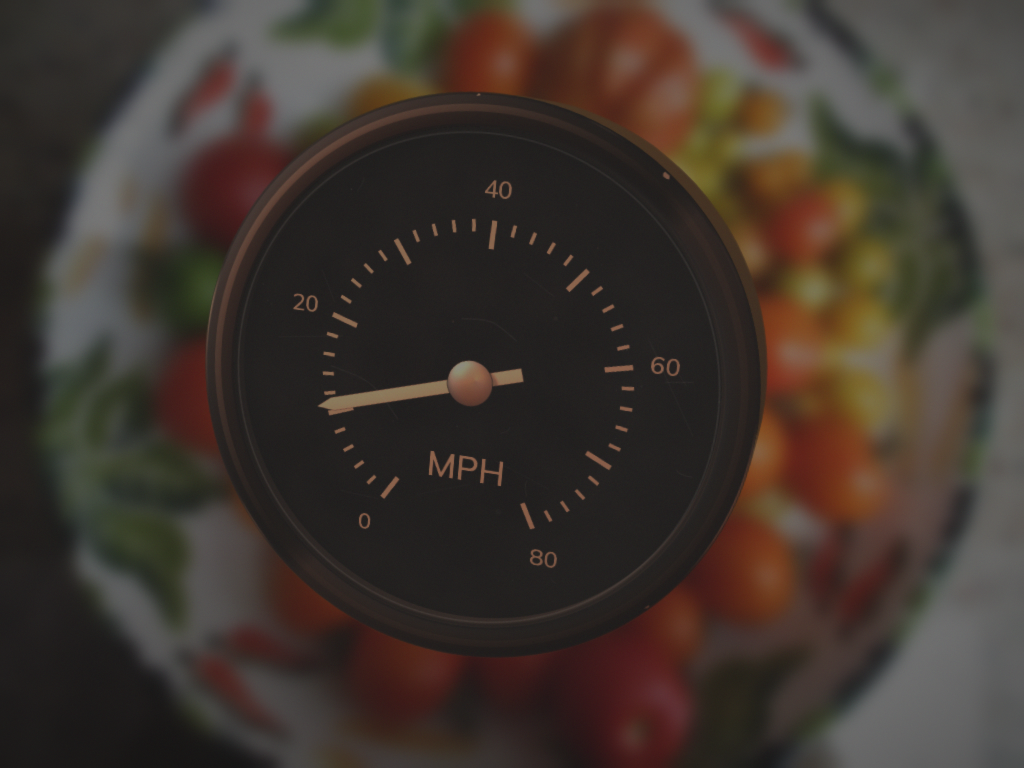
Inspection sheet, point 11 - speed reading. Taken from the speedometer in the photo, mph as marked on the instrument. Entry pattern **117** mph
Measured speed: **11** mph
